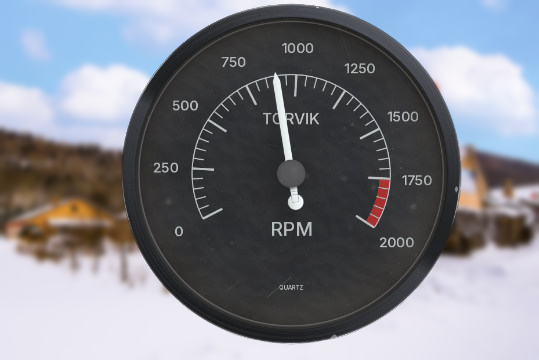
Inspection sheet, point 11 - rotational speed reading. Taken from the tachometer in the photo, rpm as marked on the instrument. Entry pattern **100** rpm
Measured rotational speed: **900** rpm
